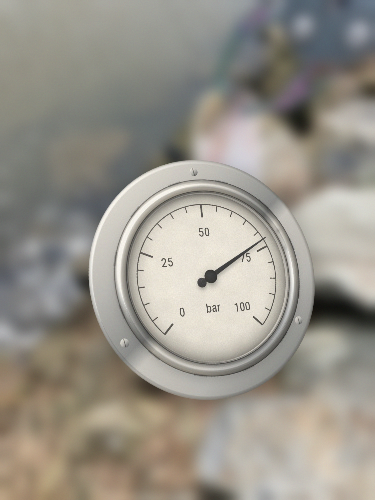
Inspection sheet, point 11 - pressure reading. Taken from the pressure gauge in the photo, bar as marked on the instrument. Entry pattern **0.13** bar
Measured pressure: **72.5** bar
